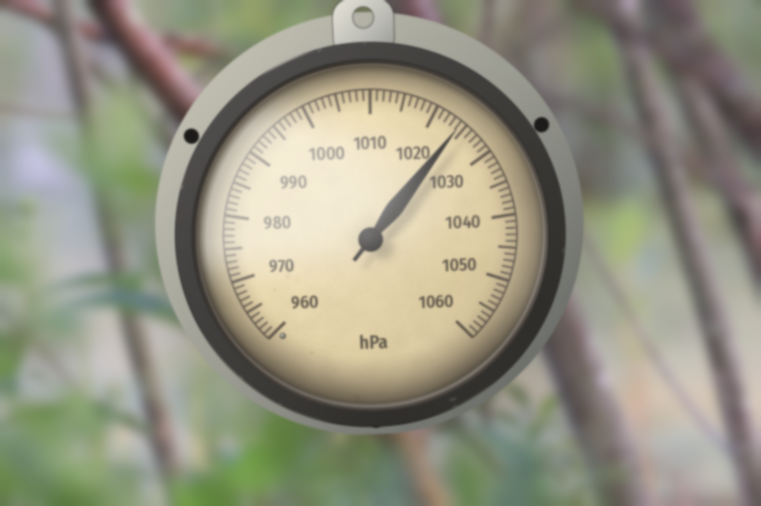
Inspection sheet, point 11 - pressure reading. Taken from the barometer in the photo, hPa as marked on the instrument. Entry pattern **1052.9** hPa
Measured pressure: **1024** hPa
